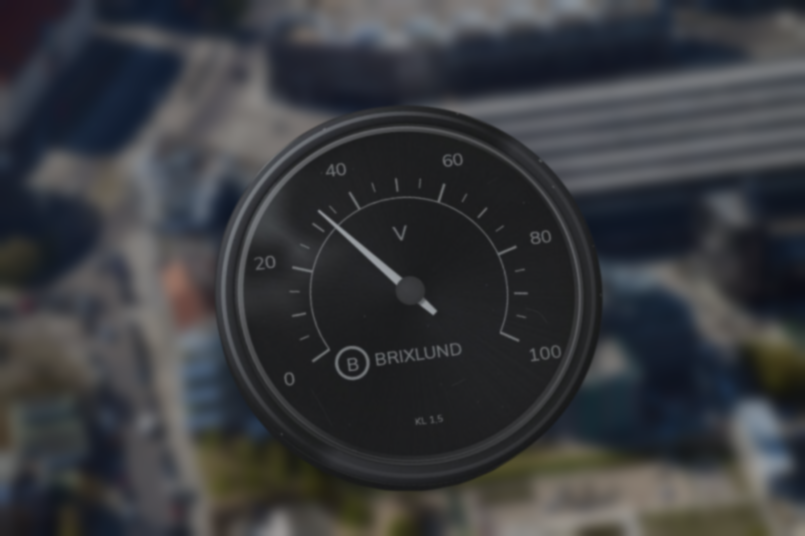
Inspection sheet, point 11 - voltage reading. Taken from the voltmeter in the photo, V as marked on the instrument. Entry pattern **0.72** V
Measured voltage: **32.5** V
